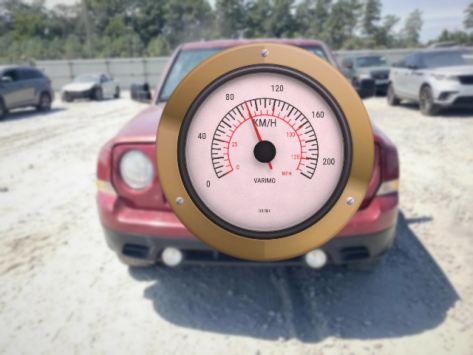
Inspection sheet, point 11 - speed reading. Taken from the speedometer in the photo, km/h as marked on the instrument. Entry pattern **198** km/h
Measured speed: **90** km/h
